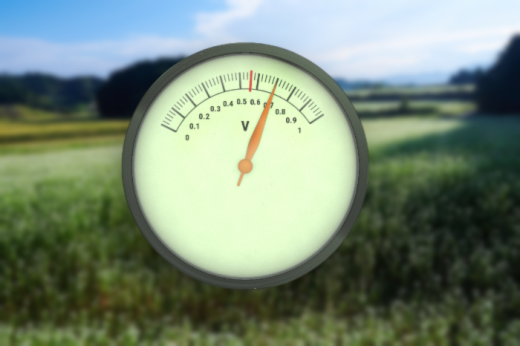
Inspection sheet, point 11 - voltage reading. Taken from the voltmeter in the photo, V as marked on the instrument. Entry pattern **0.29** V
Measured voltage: **0.7** V
